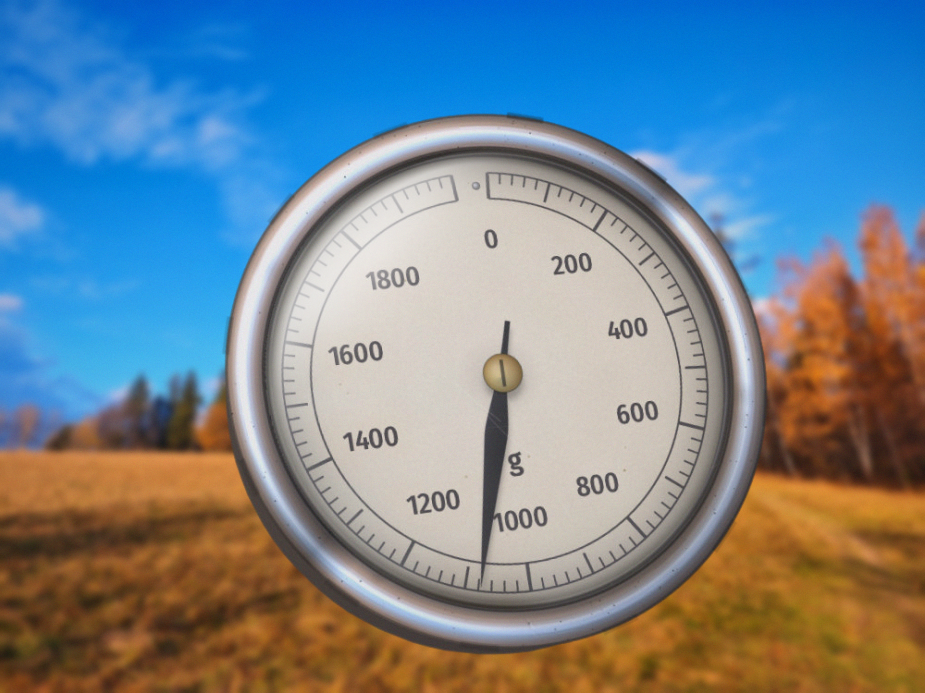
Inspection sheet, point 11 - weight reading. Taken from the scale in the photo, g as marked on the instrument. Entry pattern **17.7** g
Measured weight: **1080** g
